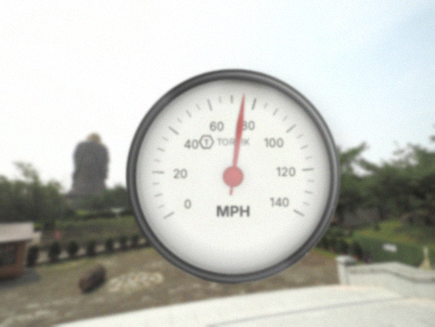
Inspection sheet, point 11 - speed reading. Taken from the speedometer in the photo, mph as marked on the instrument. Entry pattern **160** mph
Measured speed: **75** mph
